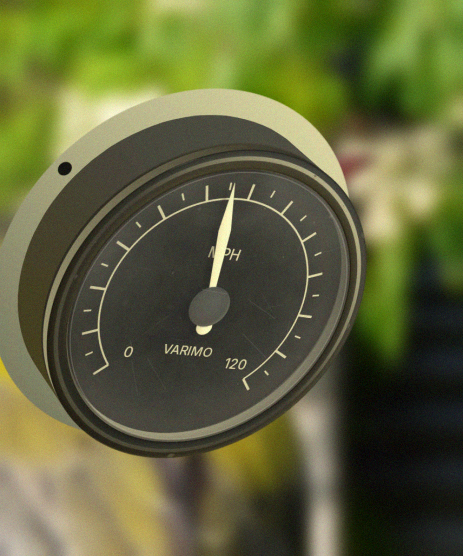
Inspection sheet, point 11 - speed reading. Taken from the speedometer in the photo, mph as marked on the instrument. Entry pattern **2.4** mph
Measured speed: **55** mph
